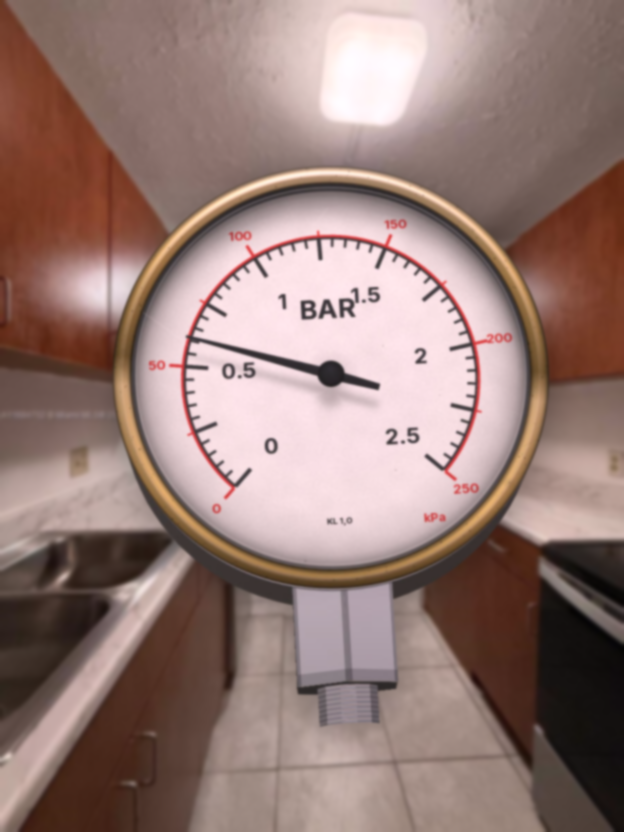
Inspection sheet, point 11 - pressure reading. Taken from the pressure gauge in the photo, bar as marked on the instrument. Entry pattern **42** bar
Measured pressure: **0.6** bar
